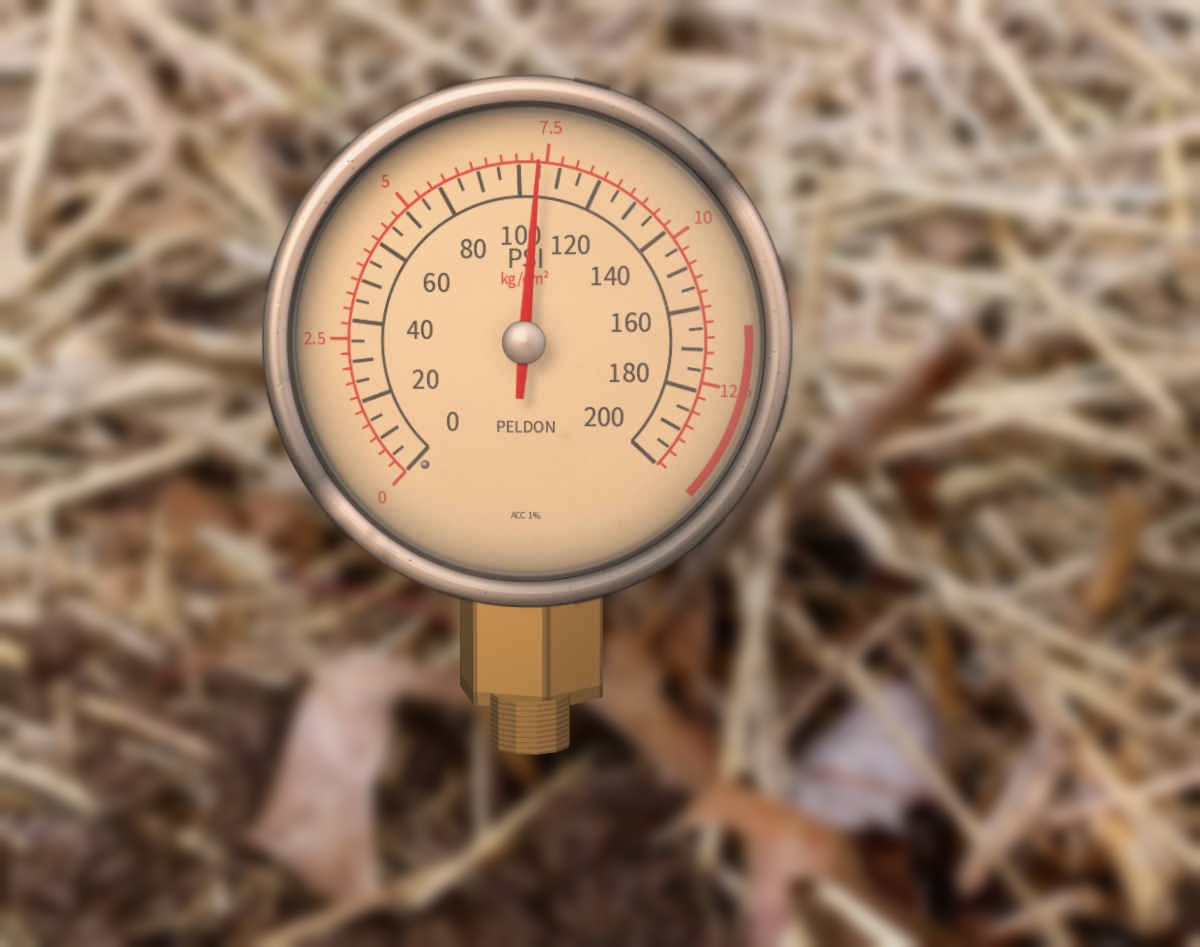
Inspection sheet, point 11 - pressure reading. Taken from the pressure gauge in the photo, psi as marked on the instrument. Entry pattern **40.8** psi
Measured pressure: **105** psi
